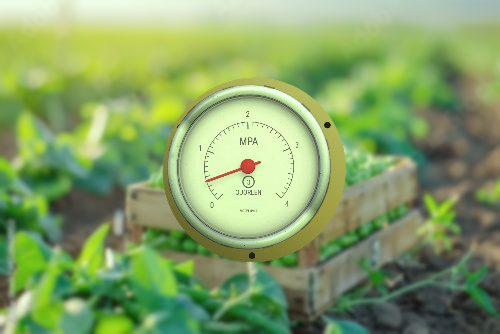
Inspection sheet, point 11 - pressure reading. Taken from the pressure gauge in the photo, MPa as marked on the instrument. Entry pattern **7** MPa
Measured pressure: **0.4** MPa
